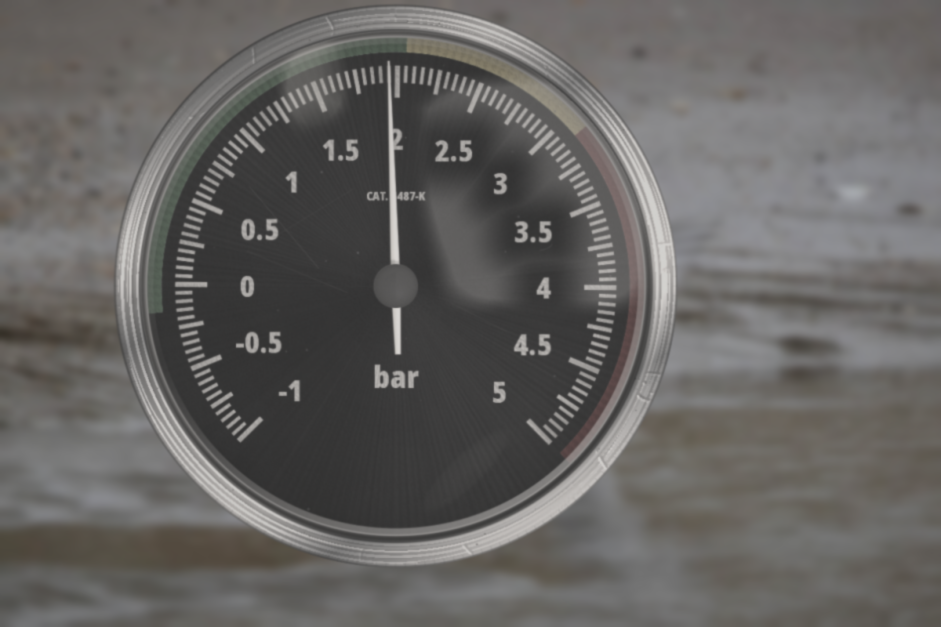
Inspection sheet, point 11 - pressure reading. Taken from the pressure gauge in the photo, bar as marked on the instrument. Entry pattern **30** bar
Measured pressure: **1.95** bar
